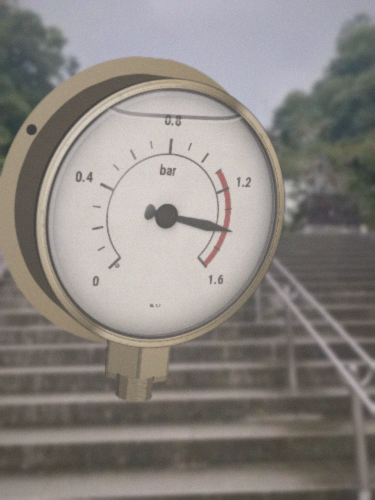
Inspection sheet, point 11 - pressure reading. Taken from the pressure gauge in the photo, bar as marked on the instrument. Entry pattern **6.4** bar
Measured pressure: **1.4** bar
